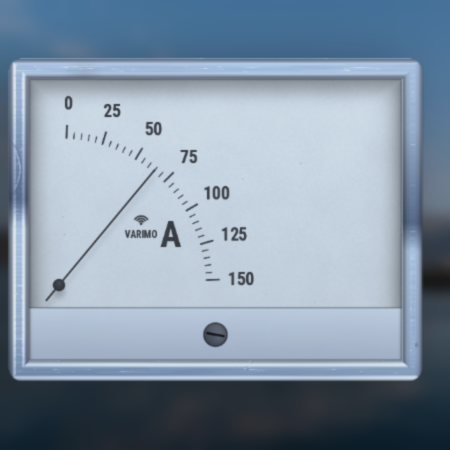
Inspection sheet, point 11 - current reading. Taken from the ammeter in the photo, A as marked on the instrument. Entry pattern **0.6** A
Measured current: **65** A
